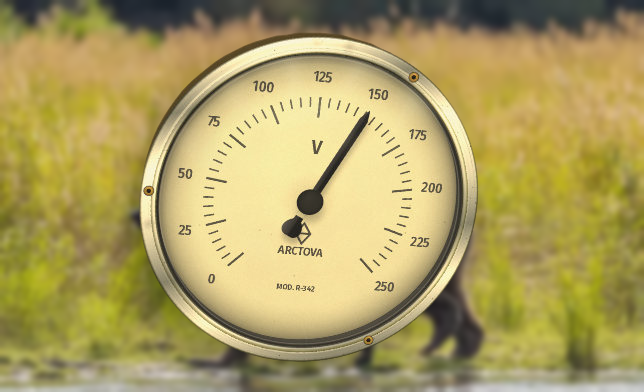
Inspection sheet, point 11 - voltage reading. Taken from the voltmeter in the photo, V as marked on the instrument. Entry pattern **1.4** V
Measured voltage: **150** V
